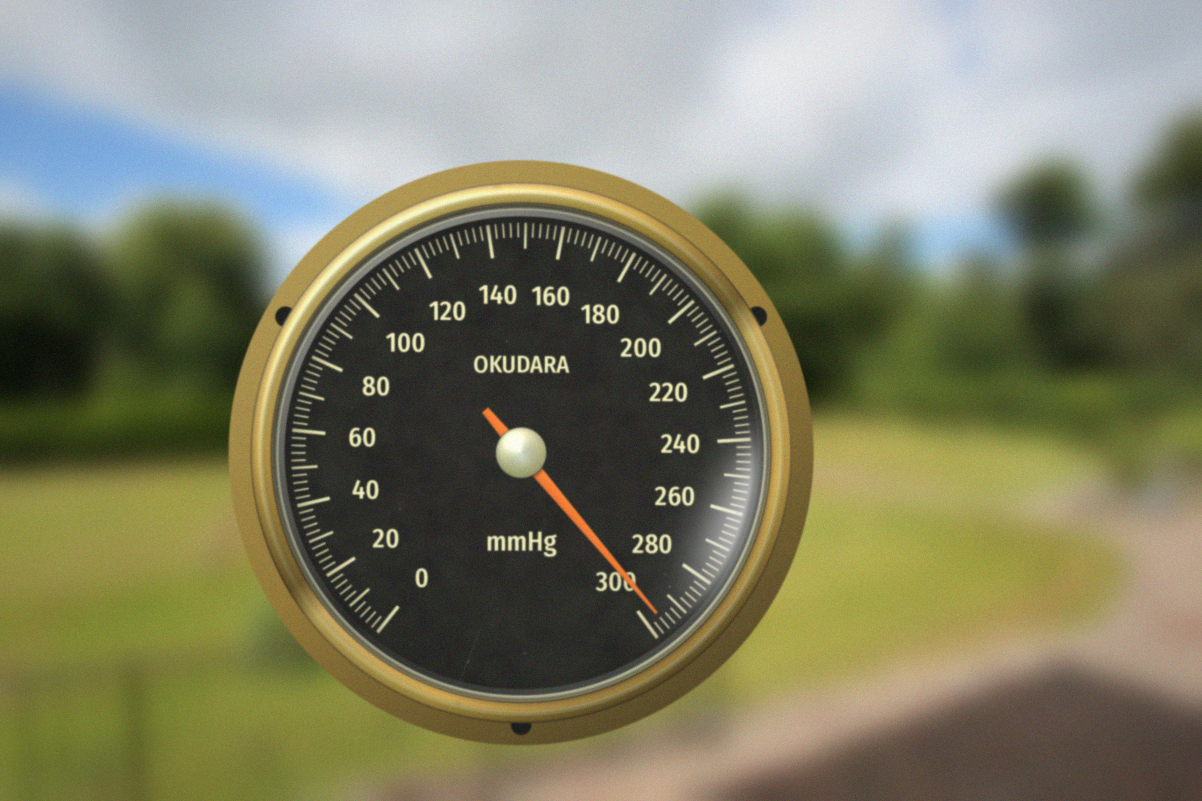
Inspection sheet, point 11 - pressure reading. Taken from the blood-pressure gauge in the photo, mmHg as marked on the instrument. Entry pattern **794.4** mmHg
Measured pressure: **296** mmHg
